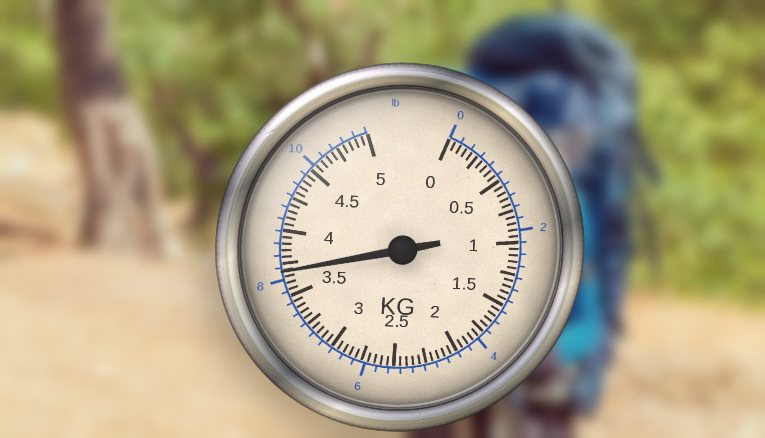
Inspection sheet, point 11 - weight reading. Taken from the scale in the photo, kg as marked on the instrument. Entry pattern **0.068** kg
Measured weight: **3.7** kg
